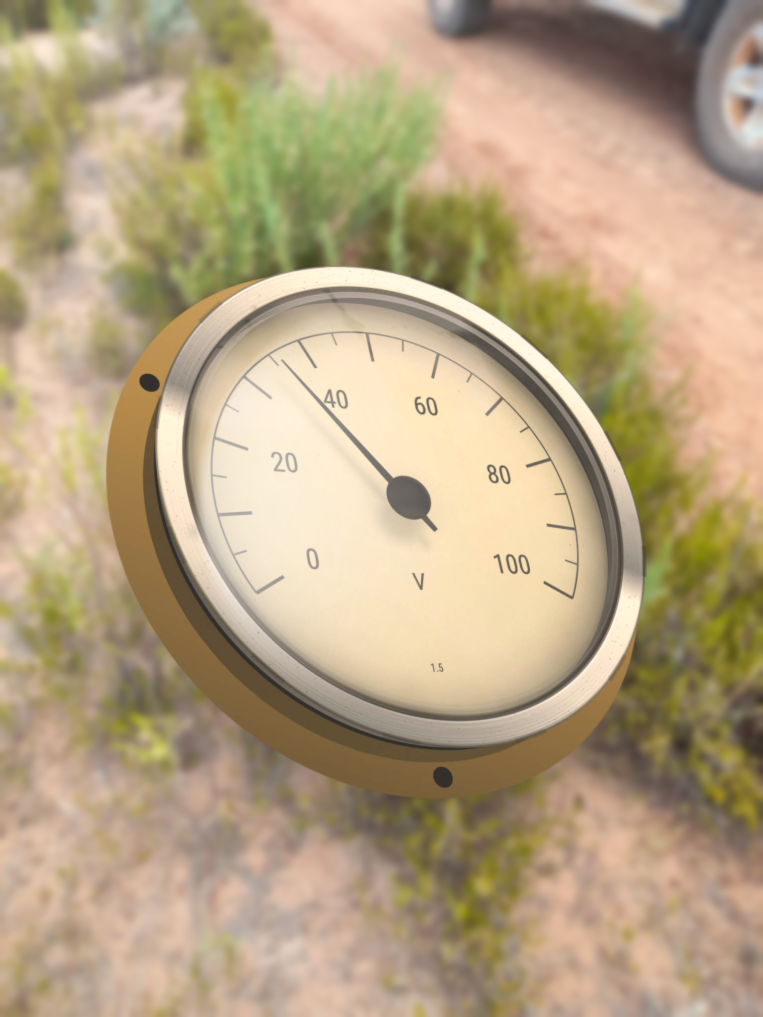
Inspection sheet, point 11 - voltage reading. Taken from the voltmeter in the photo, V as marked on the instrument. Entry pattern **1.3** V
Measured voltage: **35** V
